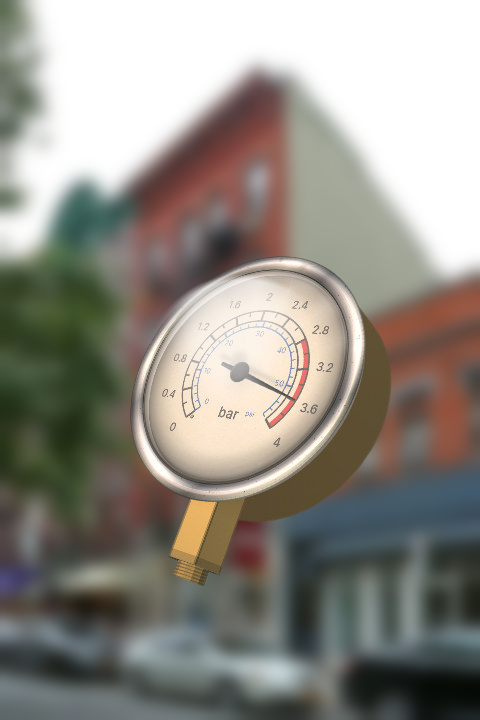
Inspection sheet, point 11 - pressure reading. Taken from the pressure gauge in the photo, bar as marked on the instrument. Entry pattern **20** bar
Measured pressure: **3.6** bar
